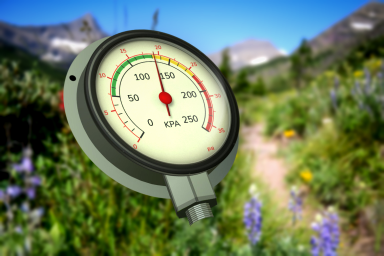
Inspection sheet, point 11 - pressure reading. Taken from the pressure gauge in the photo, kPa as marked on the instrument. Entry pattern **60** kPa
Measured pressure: **130** kPa
